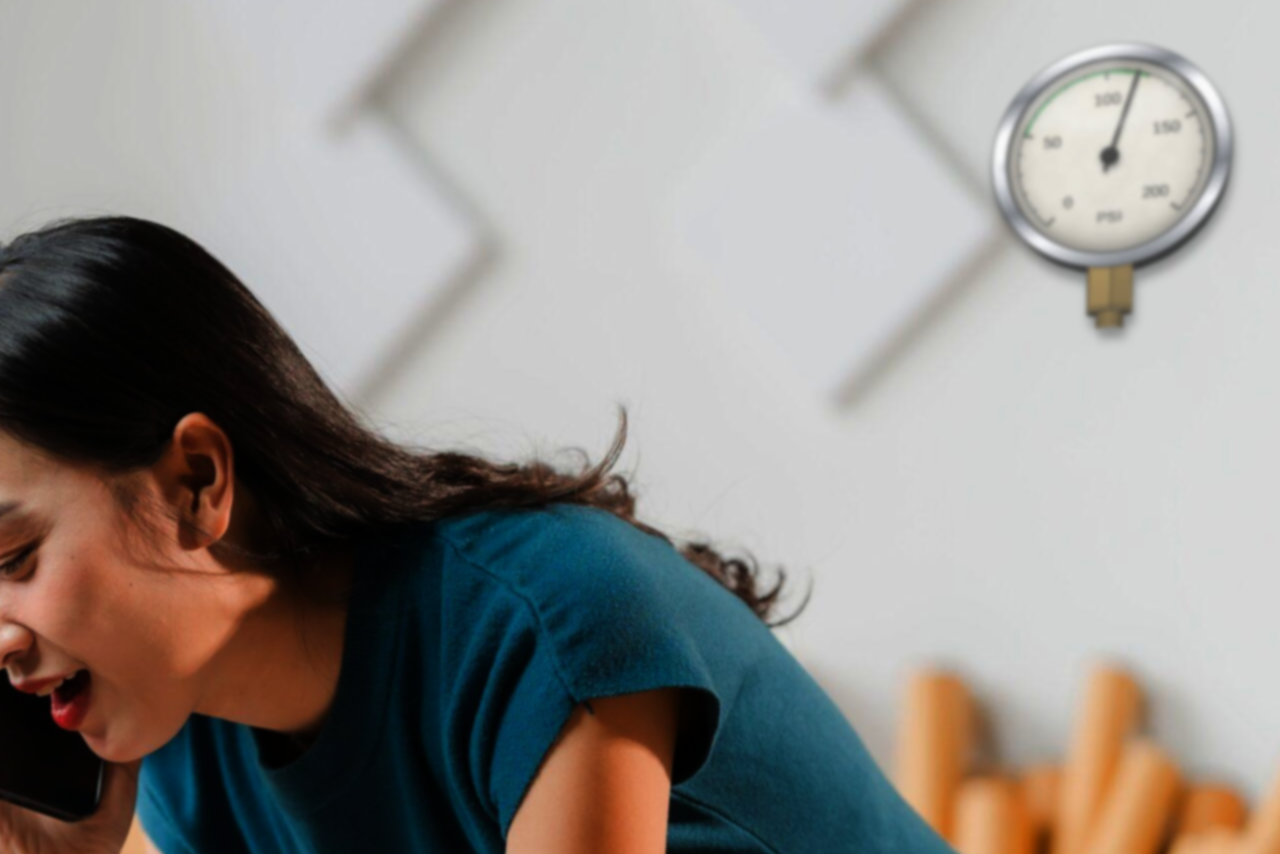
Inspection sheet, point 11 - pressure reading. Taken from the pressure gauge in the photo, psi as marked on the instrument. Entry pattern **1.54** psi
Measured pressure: **115** psi
